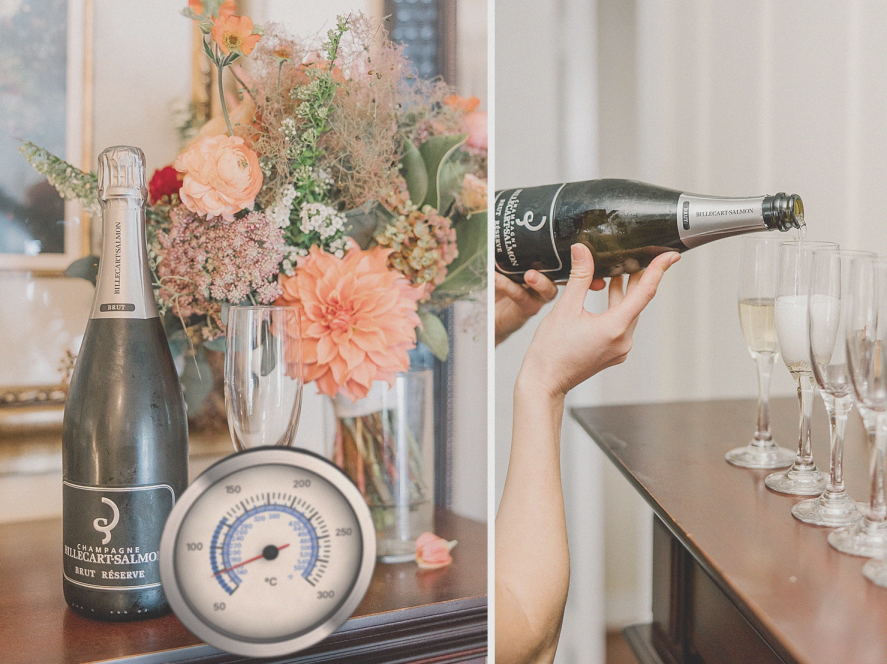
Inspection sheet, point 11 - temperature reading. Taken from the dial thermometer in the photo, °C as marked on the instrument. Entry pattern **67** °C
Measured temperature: **75** °C
